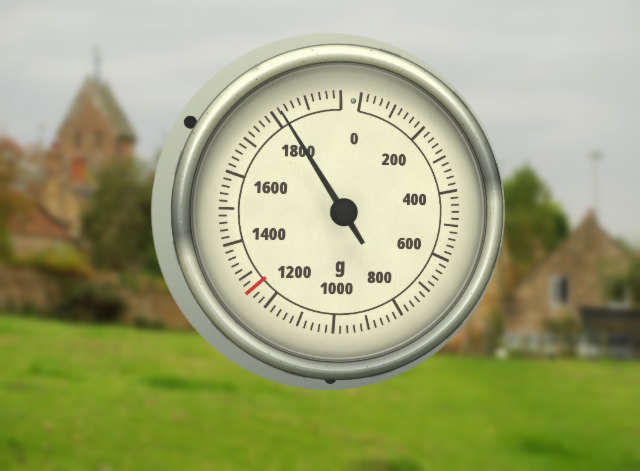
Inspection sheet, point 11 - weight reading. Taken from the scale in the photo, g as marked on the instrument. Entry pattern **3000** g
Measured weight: **1820** g
